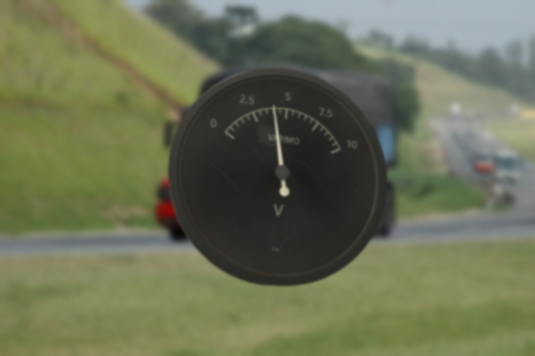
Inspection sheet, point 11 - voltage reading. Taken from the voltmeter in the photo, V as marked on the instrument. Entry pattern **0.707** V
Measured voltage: **4** V
